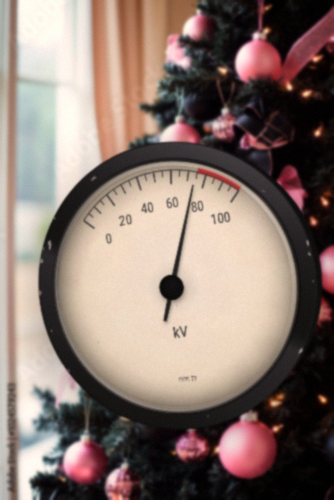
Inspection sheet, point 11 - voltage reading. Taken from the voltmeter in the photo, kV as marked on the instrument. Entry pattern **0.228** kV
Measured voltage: **75** kV
